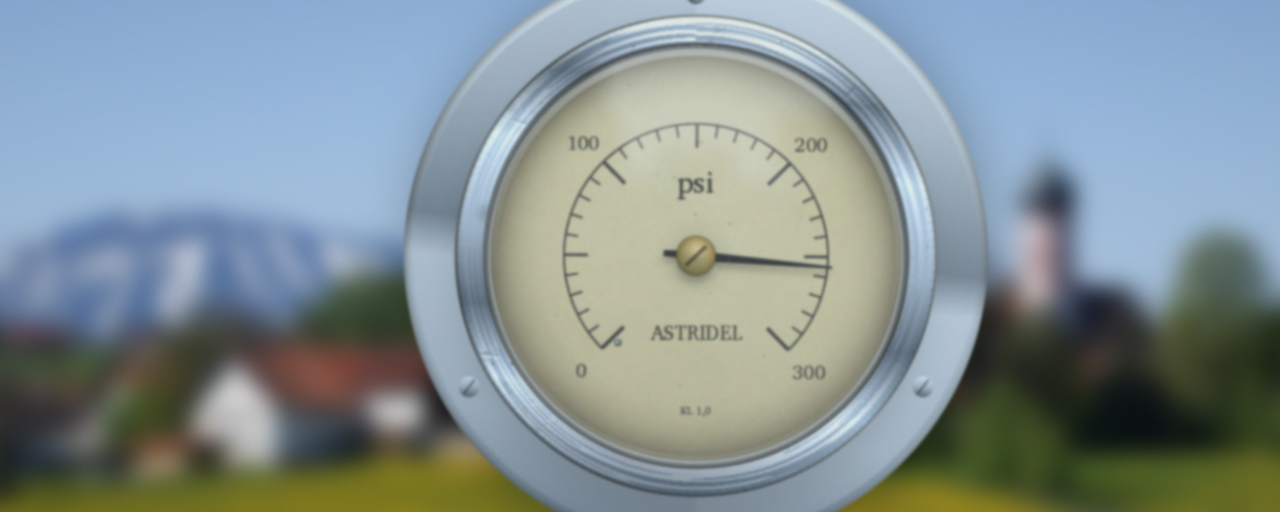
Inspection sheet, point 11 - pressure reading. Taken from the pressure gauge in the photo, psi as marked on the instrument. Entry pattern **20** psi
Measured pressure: **255** psi
